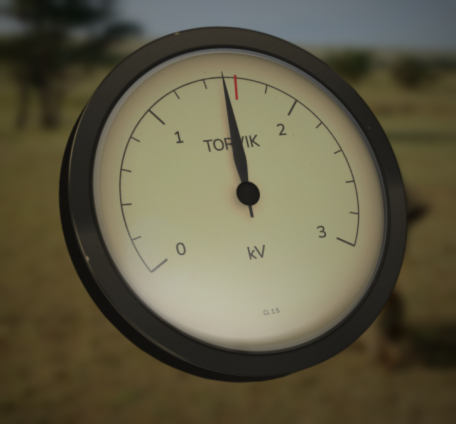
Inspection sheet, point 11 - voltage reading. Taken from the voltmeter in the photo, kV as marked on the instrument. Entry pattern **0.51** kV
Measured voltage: **1.5** kV
